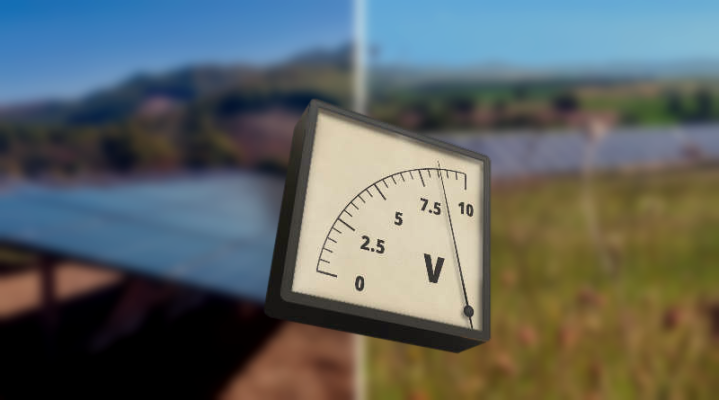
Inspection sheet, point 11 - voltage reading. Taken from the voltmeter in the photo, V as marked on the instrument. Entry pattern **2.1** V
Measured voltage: **8.5** V
